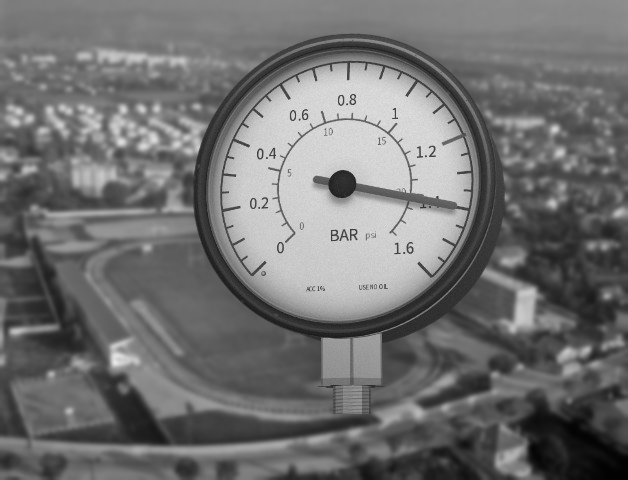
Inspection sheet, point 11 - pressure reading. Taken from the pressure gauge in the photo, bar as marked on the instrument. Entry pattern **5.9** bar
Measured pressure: **1.4** bar
